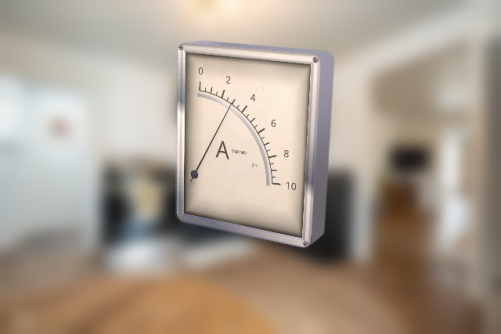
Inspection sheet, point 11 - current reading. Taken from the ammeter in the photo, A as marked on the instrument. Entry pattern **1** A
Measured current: **3** A
